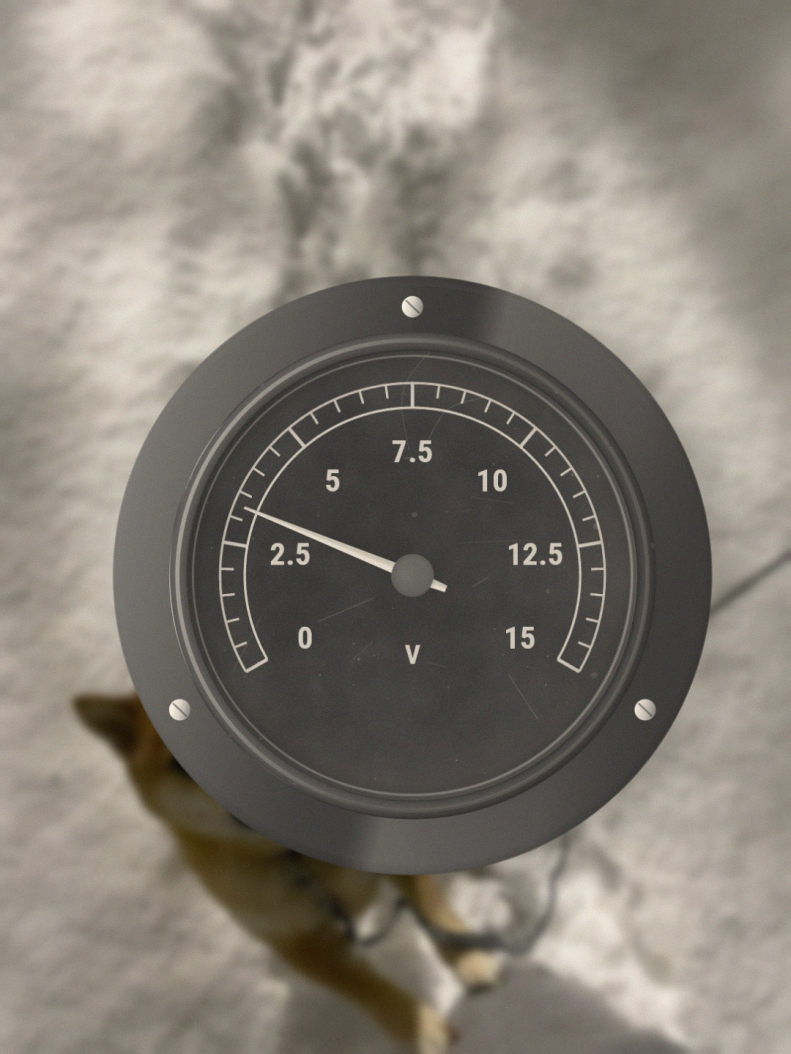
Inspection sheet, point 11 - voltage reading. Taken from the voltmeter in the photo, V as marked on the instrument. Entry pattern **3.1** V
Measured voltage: **3.25** V
